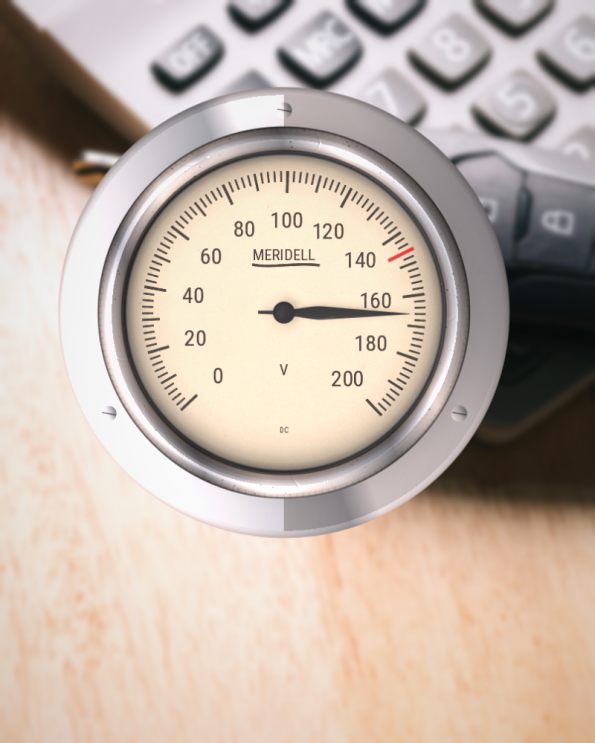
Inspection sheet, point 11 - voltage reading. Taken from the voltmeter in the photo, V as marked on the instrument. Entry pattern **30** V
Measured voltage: **166** V
